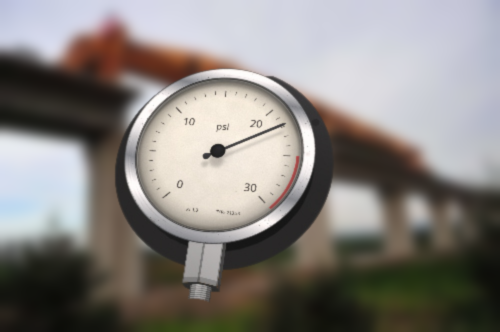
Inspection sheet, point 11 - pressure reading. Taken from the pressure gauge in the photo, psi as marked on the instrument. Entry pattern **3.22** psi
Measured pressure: **22** psi
